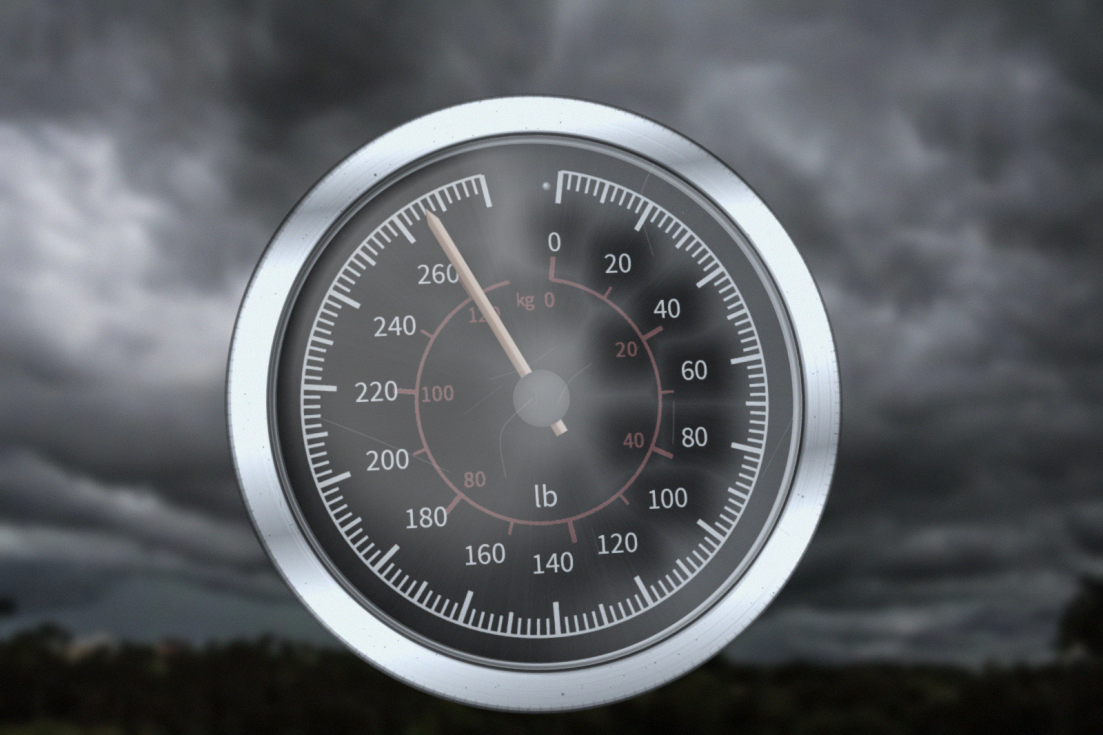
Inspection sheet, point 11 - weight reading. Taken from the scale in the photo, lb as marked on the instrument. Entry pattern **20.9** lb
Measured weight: **266** lb
